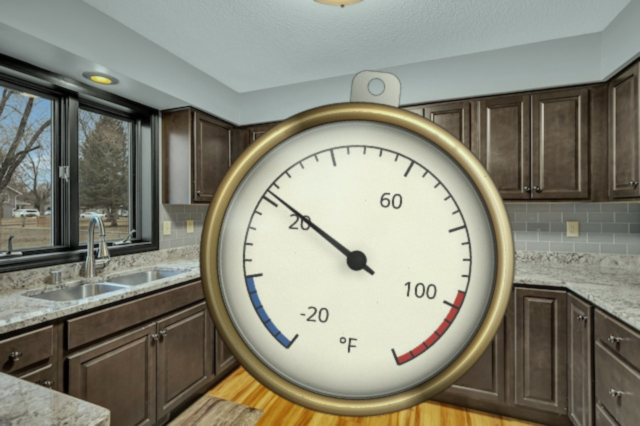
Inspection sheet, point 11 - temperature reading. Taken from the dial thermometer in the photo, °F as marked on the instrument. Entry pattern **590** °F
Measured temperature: **22** °F
